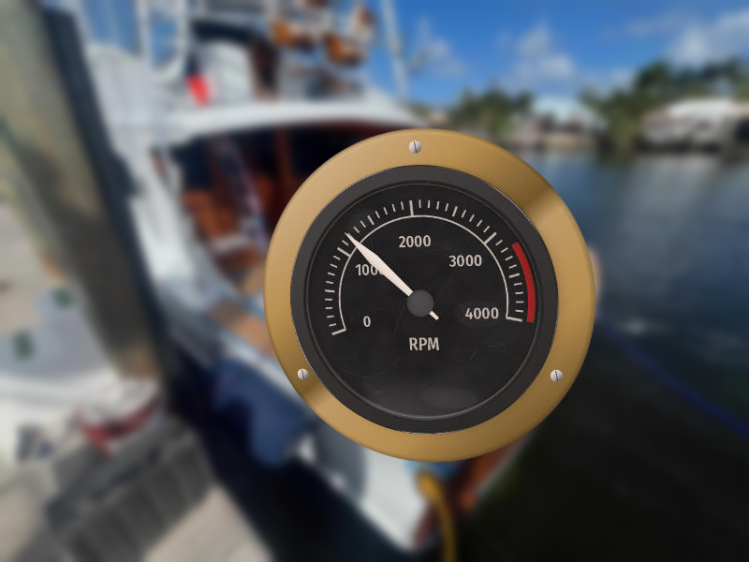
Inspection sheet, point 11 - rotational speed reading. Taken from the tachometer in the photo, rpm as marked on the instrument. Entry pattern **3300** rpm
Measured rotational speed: **1200** rpm
